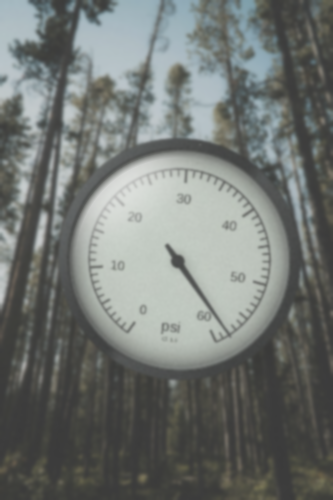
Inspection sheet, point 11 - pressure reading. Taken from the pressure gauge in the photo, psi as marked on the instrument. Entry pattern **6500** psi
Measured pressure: **58** psi
